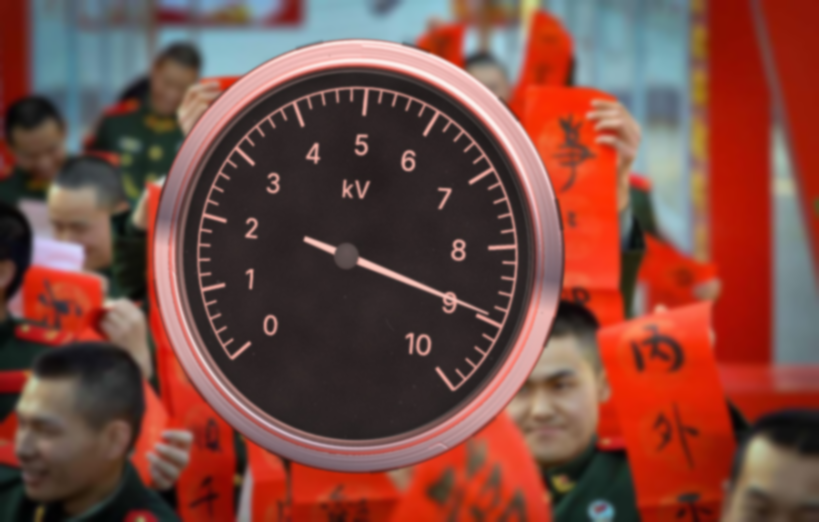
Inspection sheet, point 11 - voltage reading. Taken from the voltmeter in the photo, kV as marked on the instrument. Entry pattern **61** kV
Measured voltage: **8.9** kV
